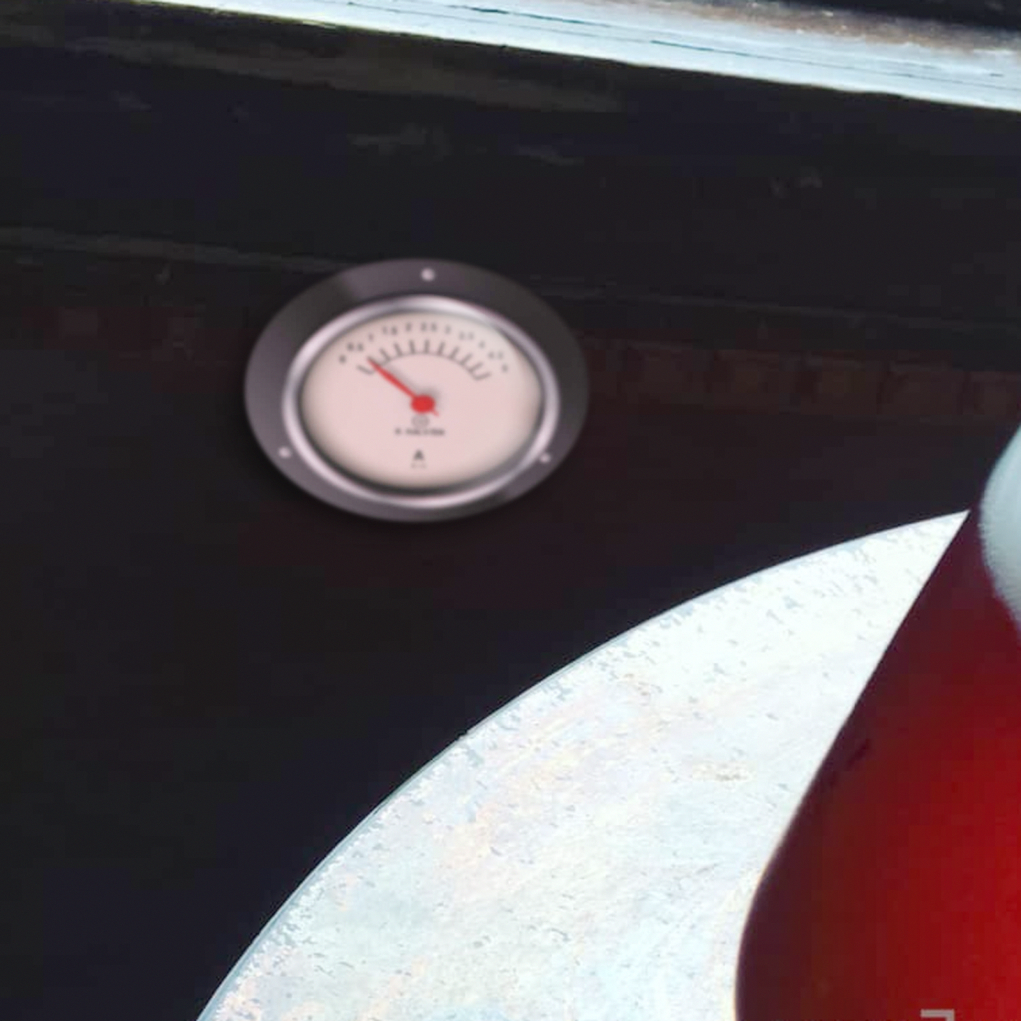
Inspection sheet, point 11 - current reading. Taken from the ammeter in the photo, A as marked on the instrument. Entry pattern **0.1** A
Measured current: **0.5** A
